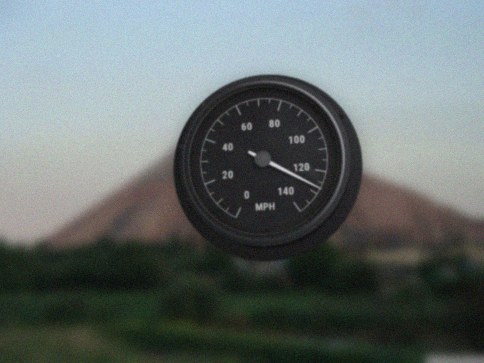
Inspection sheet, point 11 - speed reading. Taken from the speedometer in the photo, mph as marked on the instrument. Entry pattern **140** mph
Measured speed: **127.5** mph
